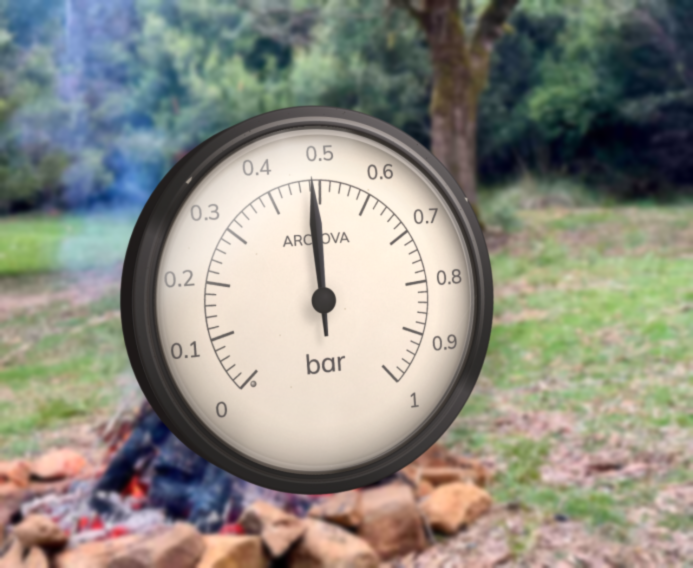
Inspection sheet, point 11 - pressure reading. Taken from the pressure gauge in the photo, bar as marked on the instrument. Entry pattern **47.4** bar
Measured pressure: **0.48** bar
